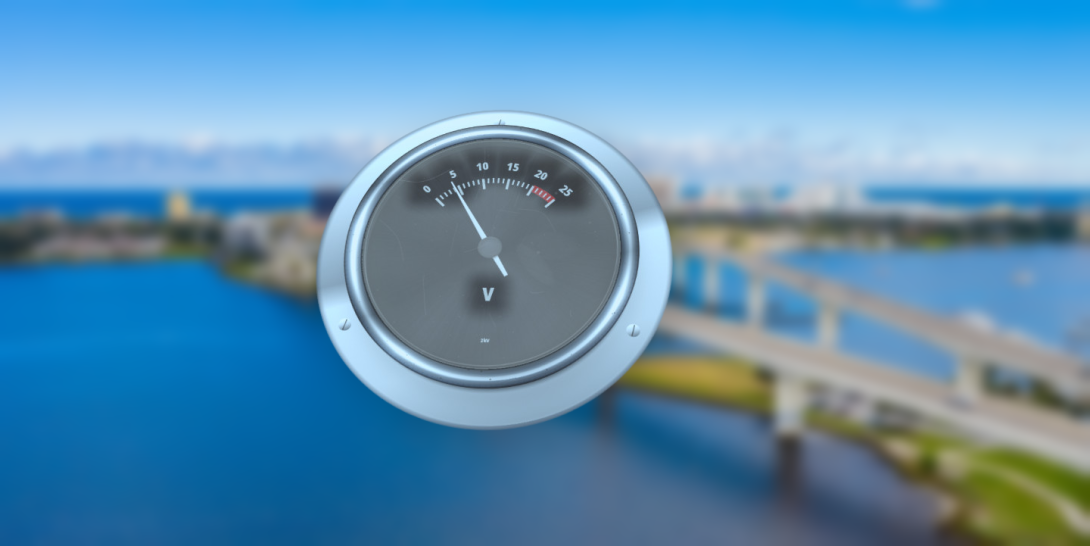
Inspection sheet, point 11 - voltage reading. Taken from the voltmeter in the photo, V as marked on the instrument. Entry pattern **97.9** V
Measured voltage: **4** V
